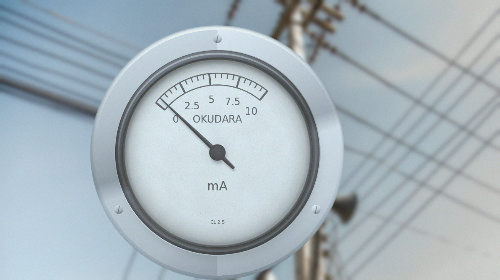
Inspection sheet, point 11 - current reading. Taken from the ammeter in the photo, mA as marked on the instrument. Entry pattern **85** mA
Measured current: **0.5** mA
